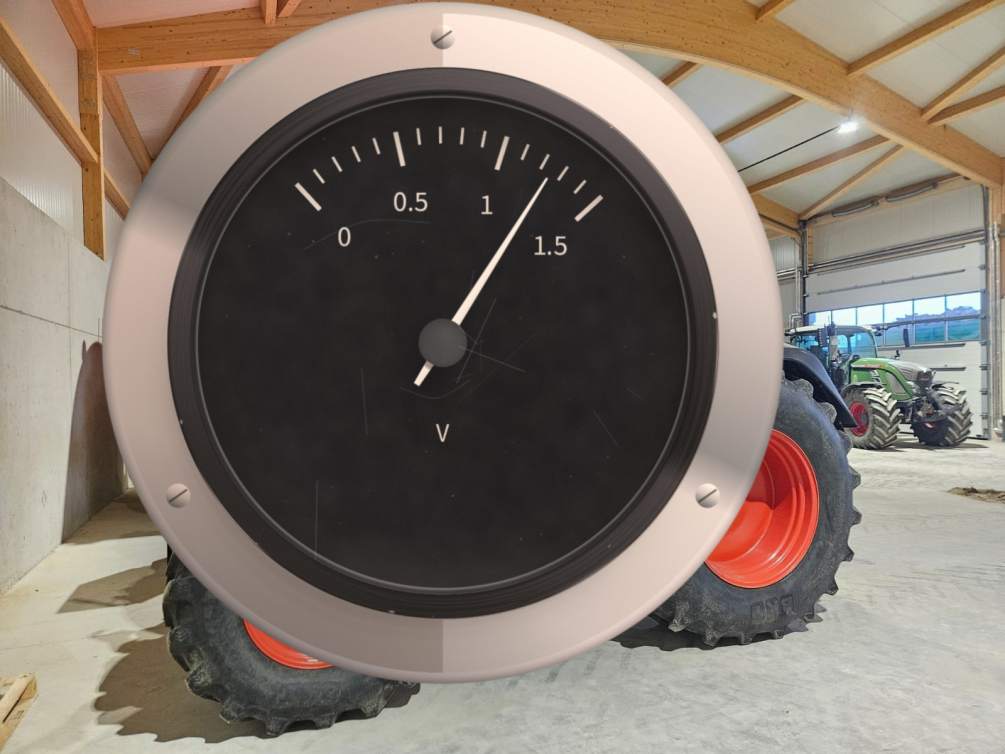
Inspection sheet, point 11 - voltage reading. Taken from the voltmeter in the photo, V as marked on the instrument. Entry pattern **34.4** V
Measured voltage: **1.25** V
